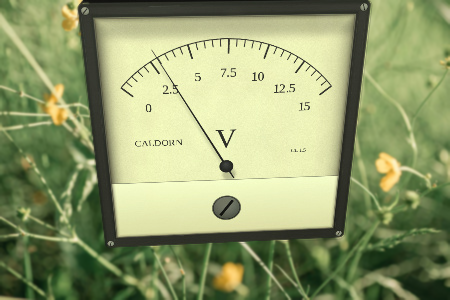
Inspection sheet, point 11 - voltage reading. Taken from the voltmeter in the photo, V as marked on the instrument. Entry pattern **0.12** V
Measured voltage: **3** V
